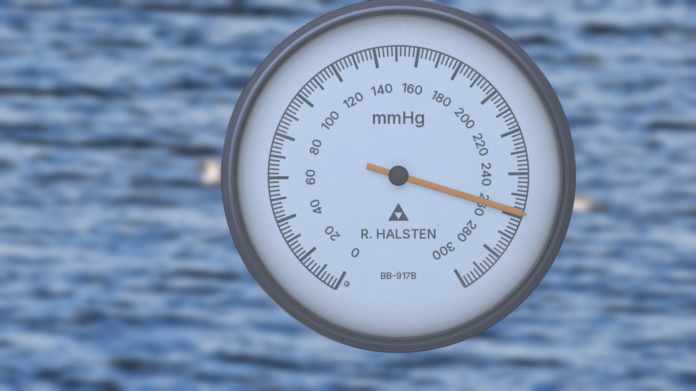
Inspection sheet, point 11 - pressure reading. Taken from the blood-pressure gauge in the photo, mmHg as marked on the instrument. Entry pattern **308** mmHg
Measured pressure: **258** mmHg
